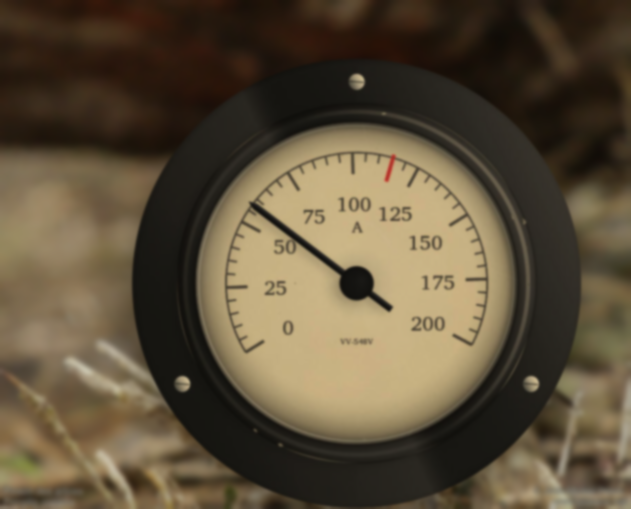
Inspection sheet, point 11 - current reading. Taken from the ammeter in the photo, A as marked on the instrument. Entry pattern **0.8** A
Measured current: **57.5** A
